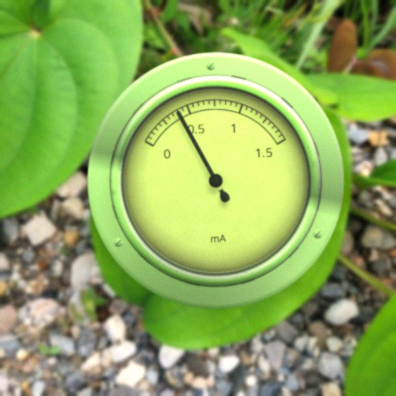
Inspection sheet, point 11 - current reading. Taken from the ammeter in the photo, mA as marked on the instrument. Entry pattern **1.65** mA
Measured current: **0.4** mA
